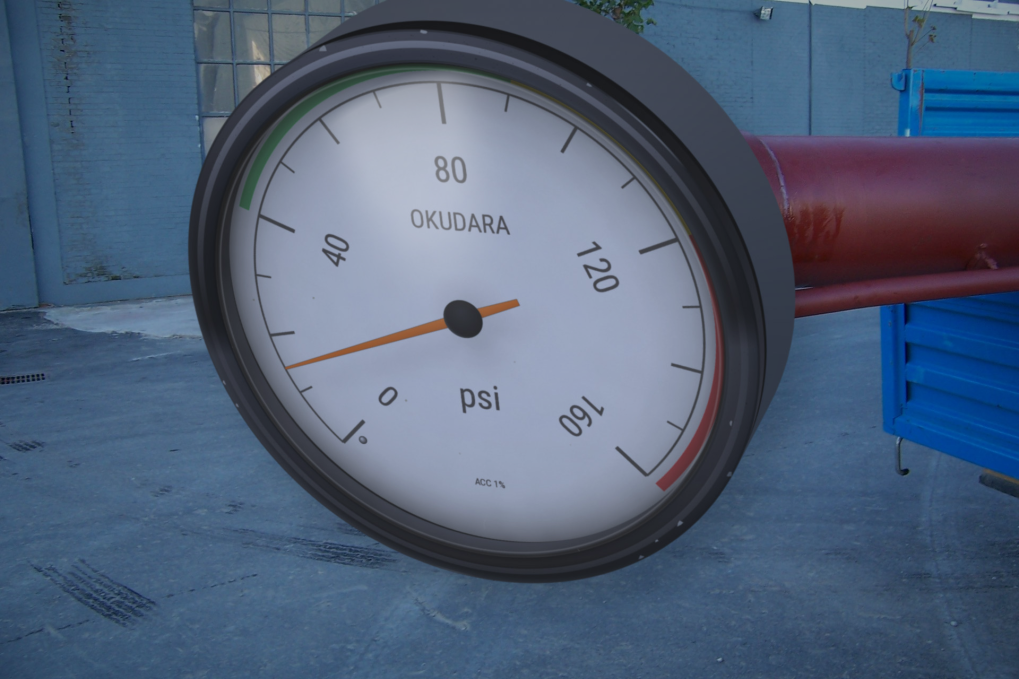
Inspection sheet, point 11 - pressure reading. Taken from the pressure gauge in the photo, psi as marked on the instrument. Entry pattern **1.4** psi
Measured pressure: **15** psi
